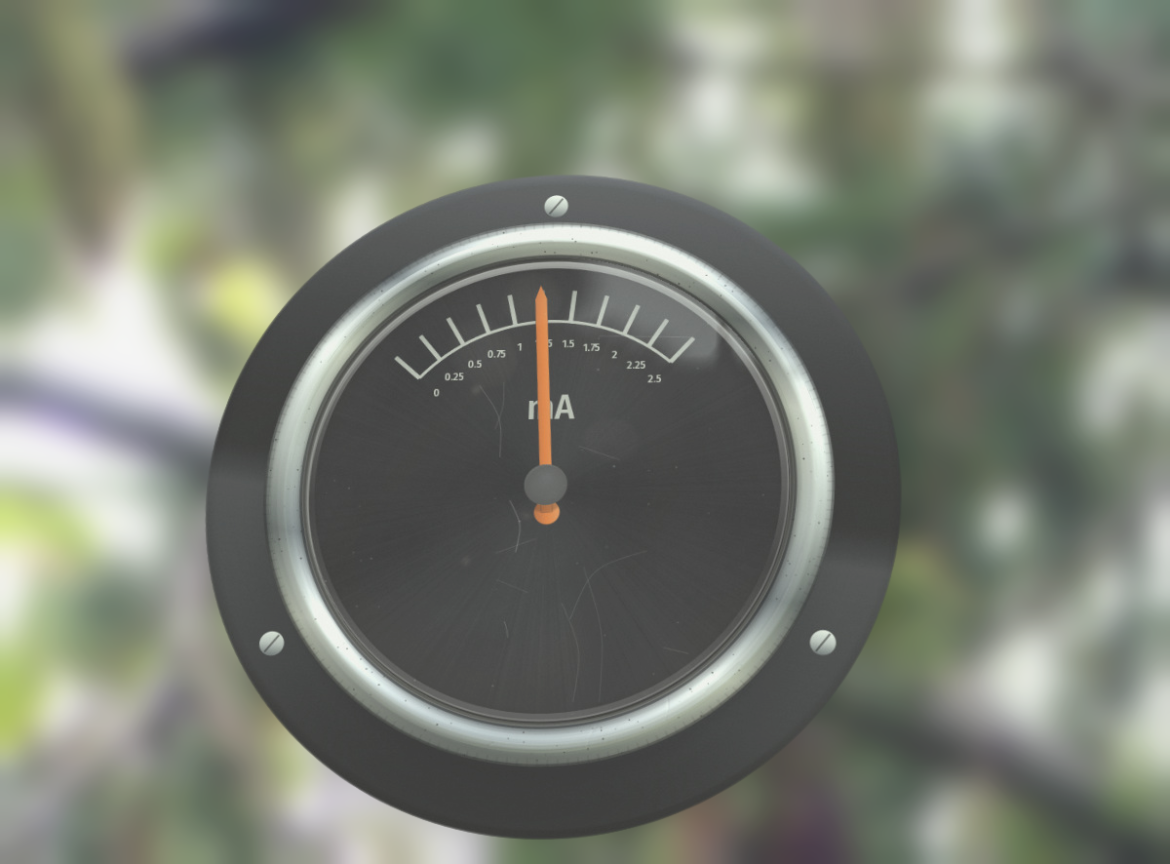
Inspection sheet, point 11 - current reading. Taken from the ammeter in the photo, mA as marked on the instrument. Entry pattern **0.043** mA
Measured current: **1.25** mA
